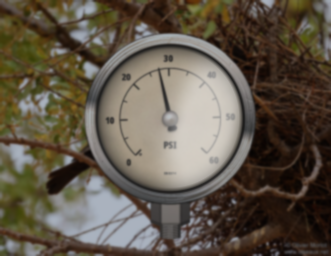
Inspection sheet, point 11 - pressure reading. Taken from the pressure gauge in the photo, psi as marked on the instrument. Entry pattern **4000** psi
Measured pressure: **27.5** psi
